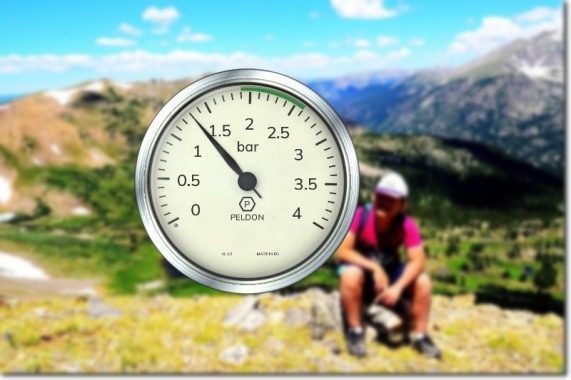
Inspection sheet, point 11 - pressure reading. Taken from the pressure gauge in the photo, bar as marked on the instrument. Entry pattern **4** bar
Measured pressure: **1.3** bar
